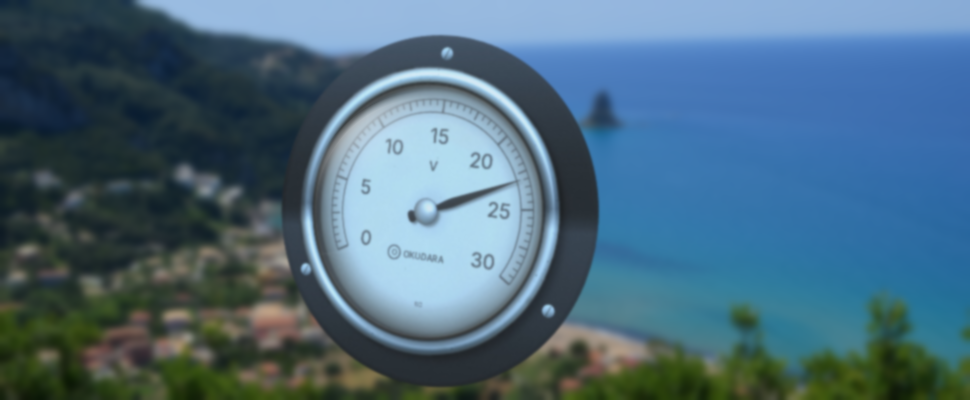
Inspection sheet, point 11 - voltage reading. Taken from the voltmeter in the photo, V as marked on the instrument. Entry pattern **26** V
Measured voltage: **23** V
